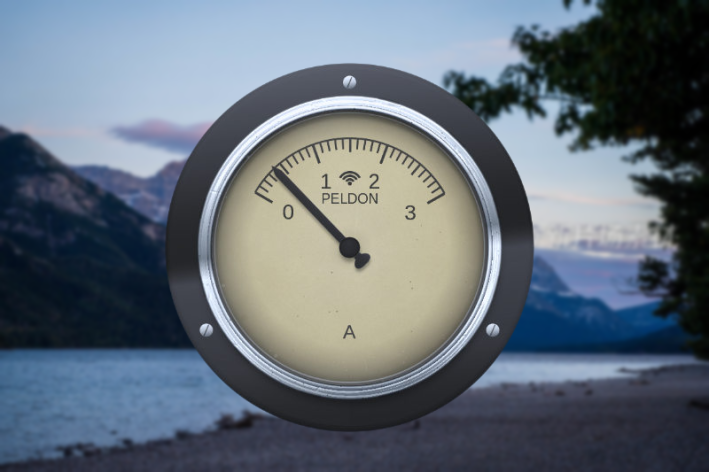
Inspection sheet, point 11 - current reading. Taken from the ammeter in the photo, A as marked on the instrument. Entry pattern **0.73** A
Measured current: **0.4** A
